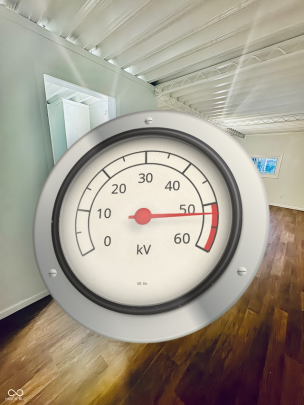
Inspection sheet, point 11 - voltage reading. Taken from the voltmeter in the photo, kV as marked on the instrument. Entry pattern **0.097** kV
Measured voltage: **52.5** kV
